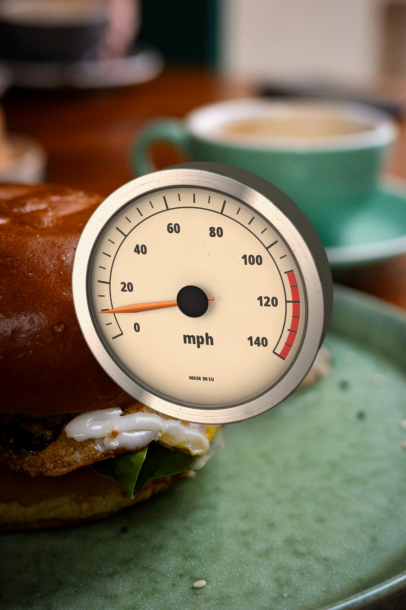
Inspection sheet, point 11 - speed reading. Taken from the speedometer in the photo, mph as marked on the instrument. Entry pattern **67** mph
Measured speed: **10** mph
